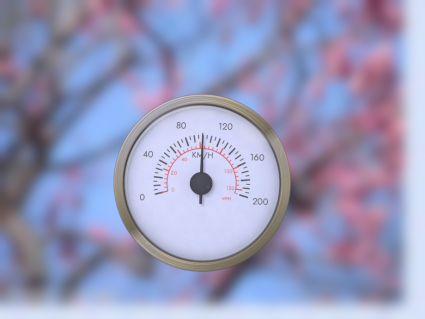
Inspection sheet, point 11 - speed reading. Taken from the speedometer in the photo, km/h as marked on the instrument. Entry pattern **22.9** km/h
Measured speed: **100** km/h
